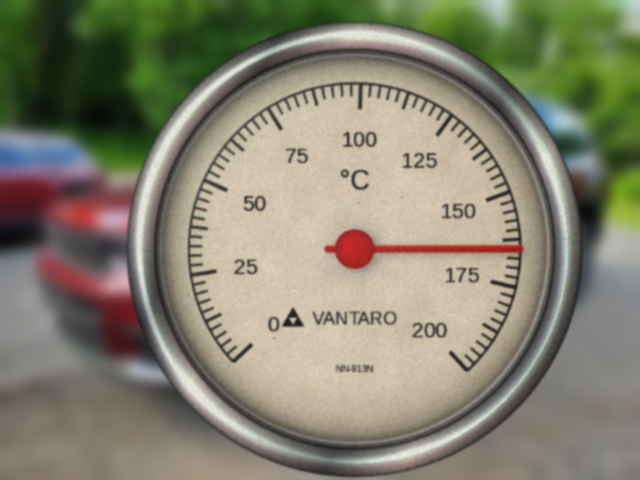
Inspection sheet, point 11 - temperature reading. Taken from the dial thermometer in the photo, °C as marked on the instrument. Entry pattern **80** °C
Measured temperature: **165** °C
